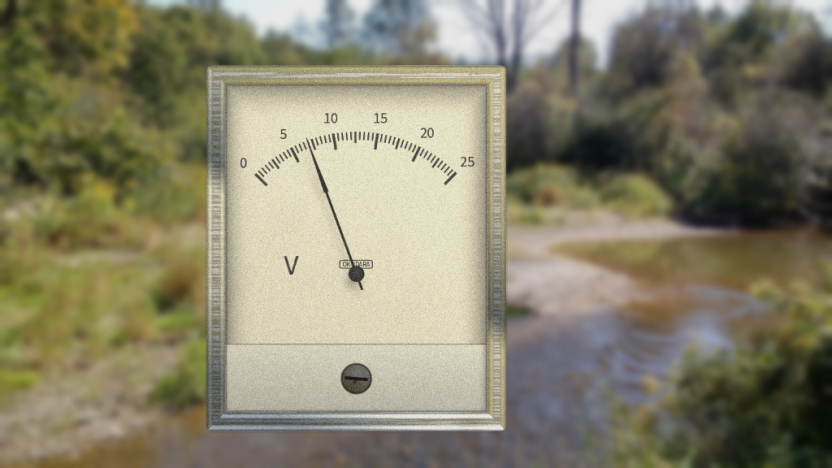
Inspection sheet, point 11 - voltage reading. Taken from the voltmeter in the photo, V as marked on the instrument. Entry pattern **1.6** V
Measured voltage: **7** V
